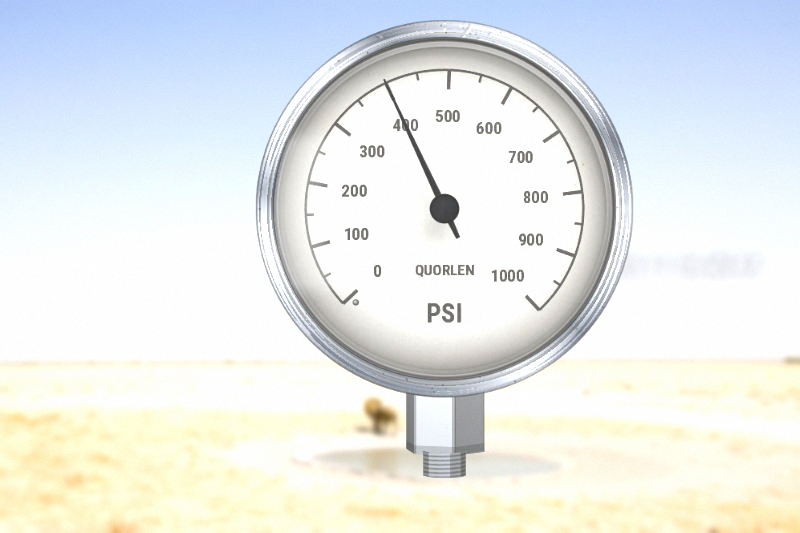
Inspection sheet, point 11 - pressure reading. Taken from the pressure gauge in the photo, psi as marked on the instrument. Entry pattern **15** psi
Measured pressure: **400** psi
